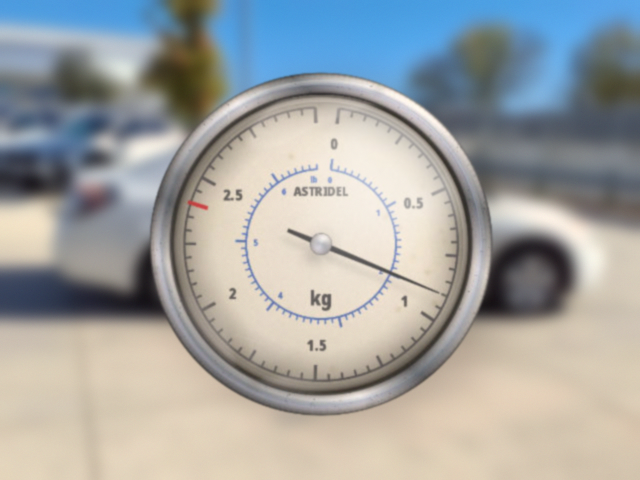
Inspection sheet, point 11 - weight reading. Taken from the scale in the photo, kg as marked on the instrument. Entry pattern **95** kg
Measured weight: **0.9** kg
